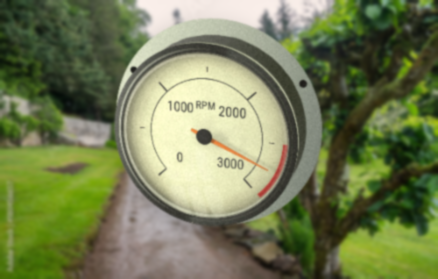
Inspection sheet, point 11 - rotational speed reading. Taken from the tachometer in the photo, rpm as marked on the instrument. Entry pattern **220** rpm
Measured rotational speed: **2750** rpm
